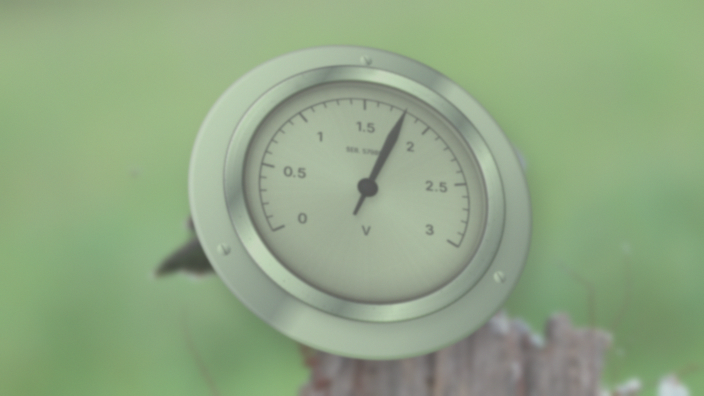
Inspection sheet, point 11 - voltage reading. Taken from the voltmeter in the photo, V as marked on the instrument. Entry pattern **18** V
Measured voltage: **1.8** V
